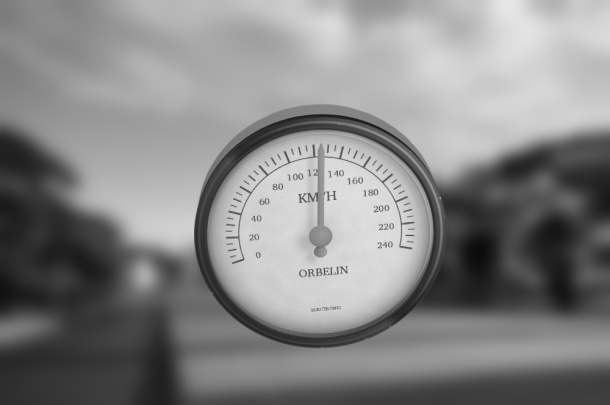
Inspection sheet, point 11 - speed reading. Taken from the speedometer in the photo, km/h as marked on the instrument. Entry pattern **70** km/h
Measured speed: **125** km/h
